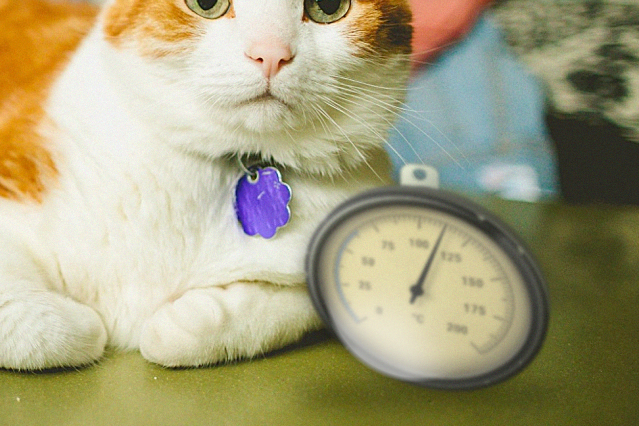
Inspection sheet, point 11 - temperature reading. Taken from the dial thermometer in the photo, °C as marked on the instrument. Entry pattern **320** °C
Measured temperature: **112.5** °C
